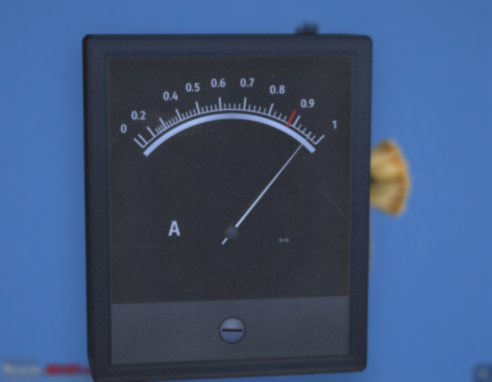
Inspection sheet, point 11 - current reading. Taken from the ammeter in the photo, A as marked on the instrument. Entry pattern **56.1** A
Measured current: **0.96** A
